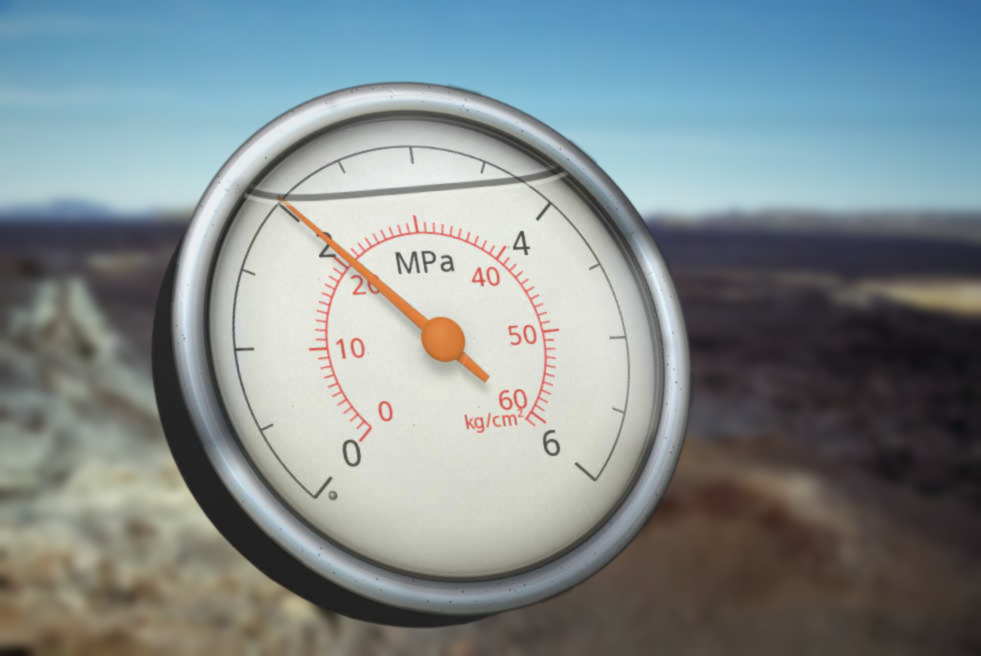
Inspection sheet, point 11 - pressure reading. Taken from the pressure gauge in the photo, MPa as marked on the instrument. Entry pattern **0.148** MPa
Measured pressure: **2** MPa
